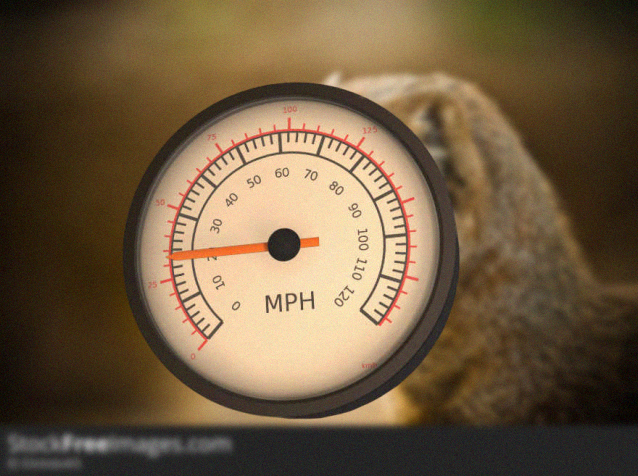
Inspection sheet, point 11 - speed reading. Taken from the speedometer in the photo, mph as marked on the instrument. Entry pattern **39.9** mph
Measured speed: **20** mph
